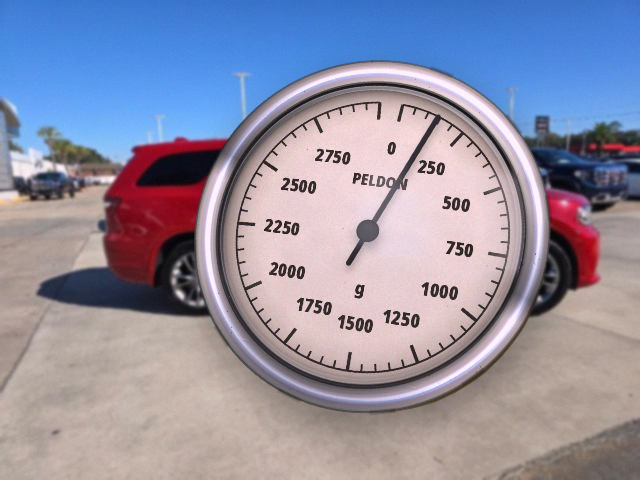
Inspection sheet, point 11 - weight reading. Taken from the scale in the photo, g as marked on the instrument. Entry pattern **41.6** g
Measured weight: **150** g
